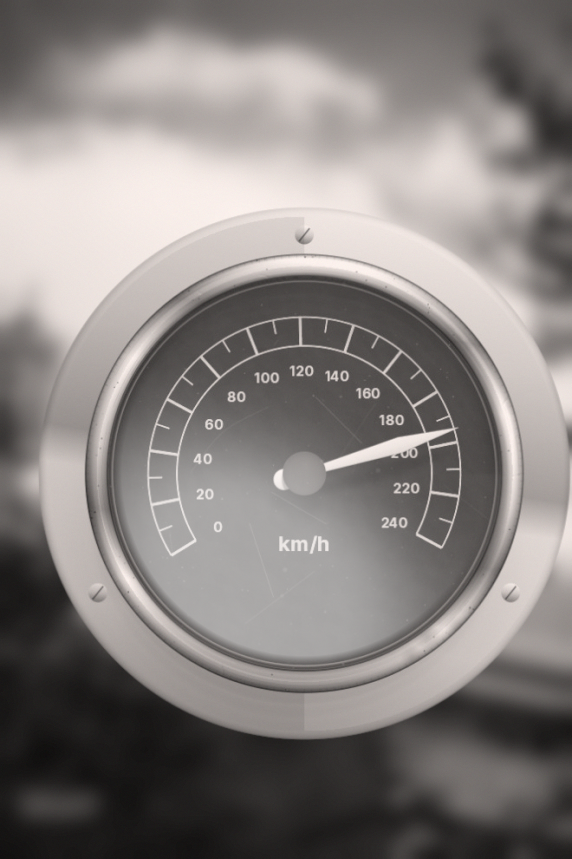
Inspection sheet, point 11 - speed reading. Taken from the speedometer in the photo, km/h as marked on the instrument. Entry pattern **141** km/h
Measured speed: **195** km/h
